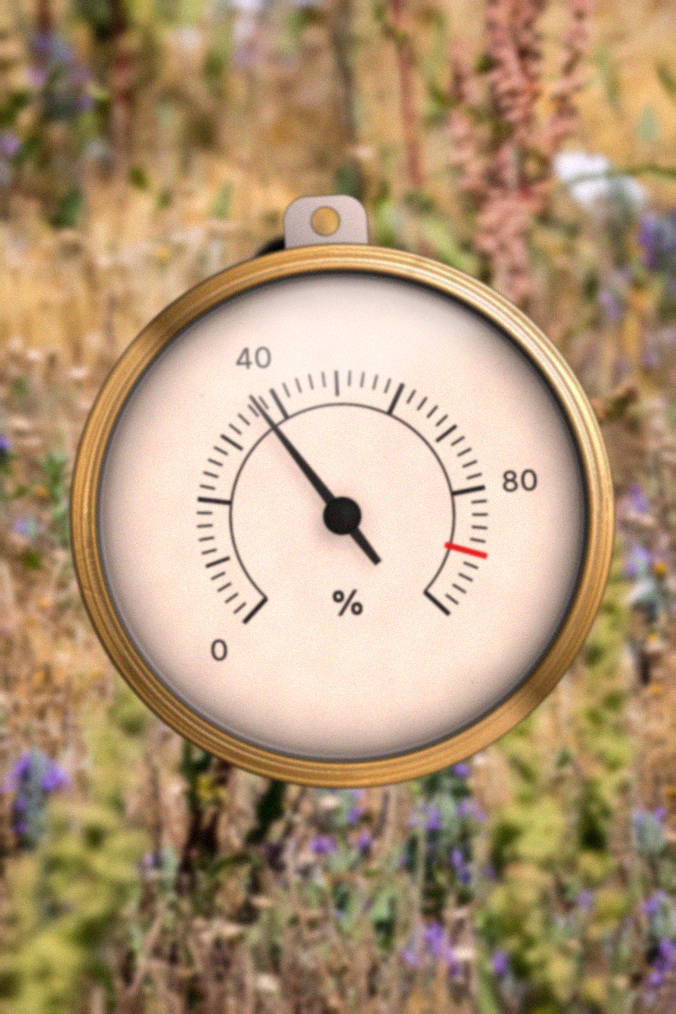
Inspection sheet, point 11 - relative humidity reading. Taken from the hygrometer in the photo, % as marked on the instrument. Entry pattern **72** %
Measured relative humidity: **37** %
